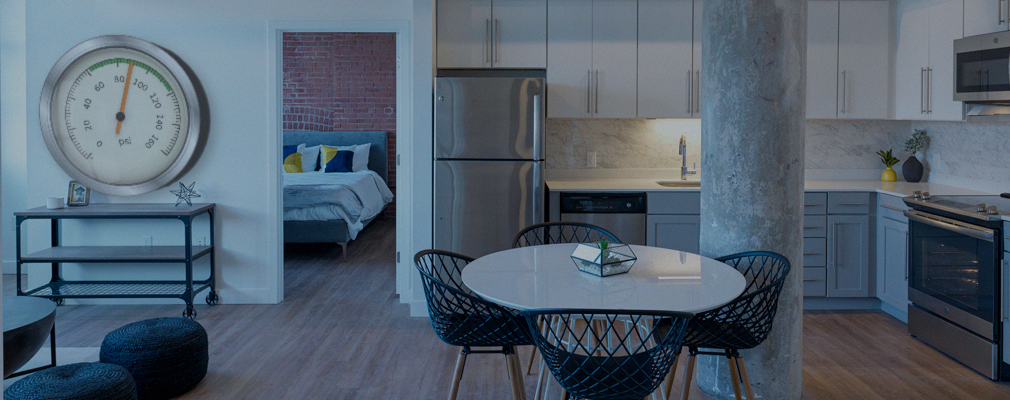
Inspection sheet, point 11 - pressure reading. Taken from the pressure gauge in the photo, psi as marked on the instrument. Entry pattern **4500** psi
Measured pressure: **90** psi
